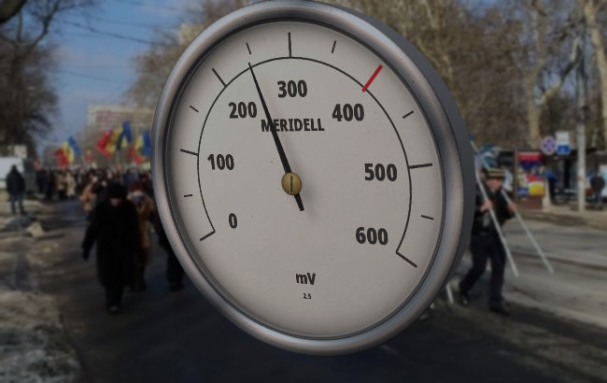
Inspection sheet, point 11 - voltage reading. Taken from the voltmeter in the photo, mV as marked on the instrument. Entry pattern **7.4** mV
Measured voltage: **250** mV
